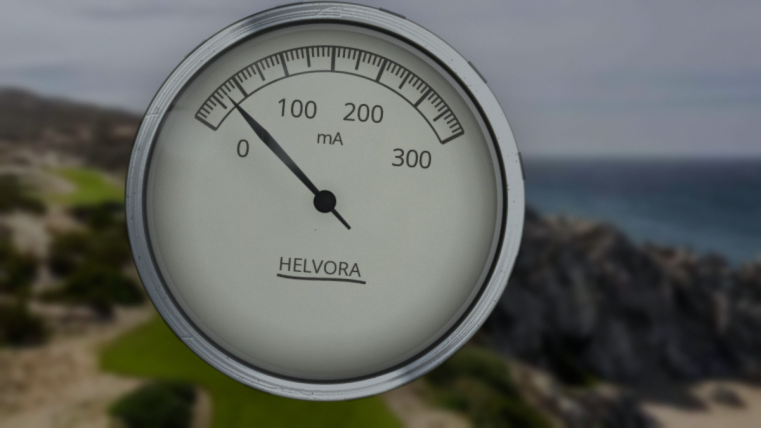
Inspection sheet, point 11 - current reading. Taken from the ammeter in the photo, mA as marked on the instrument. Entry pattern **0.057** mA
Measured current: **35** mA
